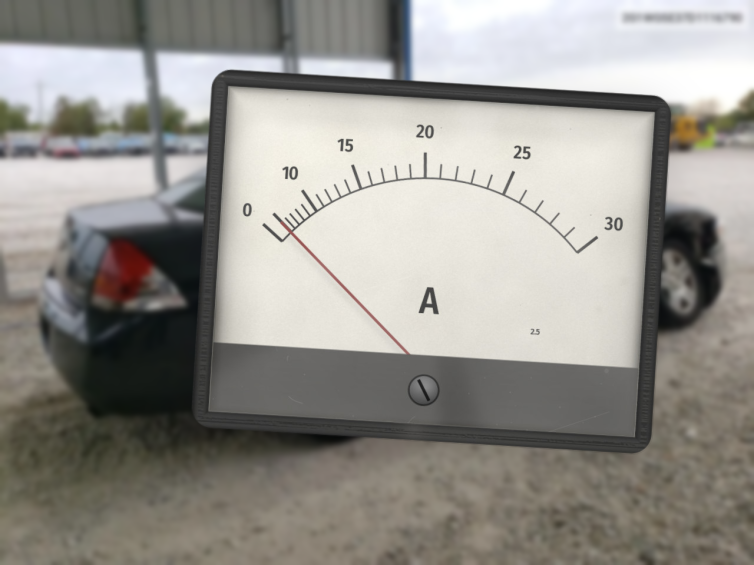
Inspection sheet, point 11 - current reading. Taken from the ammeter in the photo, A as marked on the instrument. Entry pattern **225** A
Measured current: **5** A
